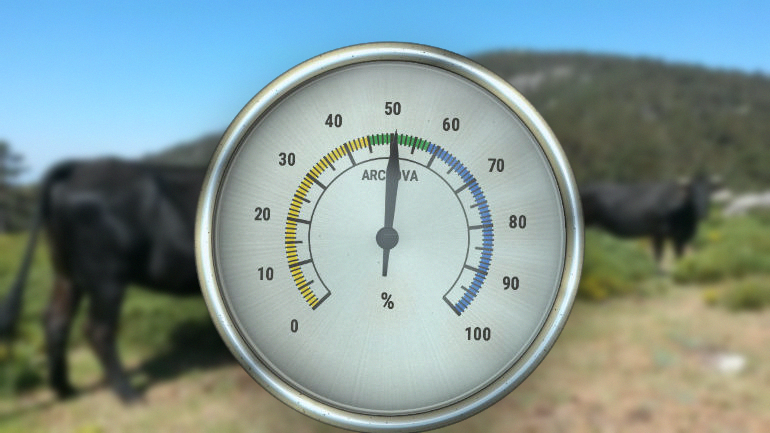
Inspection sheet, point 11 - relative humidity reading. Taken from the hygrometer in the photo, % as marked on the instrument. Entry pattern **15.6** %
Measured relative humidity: **51** %
